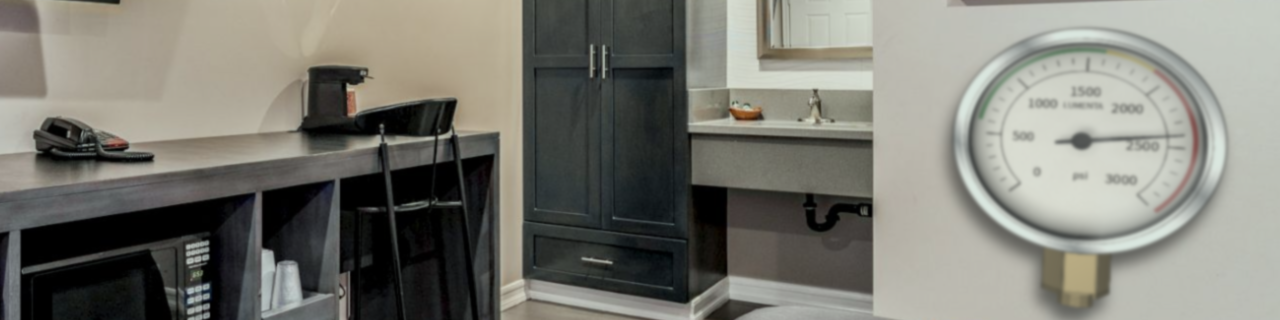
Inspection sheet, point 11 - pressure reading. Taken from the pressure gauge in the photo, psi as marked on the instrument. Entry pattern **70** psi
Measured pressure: **2400** psi
